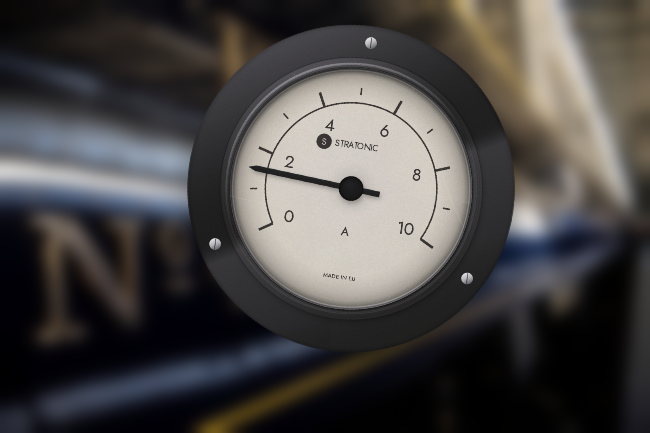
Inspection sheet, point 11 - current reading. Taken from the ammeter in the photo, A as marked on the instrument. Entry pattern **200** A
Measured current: **1.5** A
